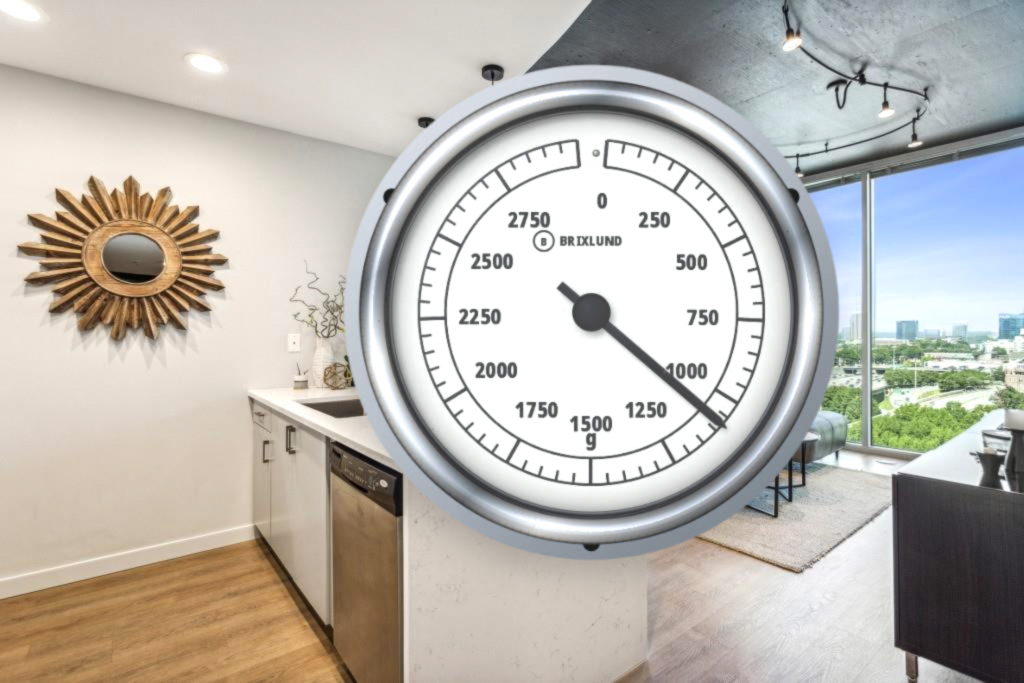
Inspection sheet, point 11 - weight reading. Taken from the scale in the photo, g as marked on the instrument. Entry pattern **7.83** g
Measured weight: **1075** g
